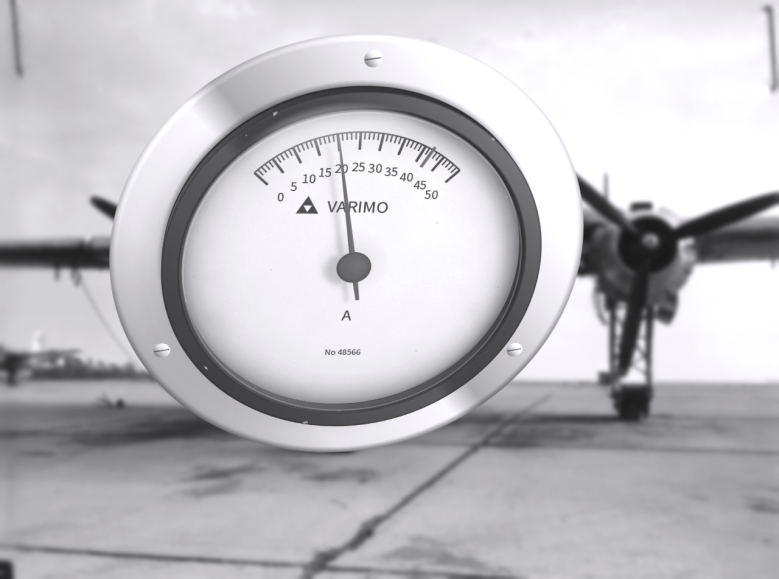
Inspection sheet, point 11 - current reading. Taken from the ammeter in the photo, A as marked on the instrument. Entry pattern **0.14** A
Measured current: **20** A
